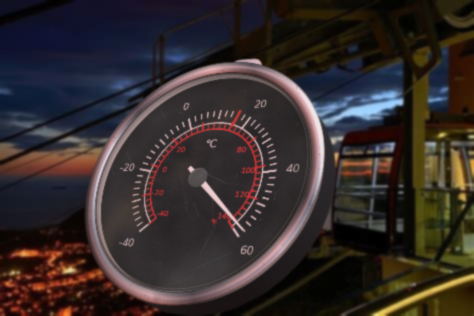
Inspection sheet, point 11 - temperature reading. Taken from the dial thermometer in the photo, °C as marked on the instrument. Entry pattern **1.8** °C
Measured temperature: **58** °C
